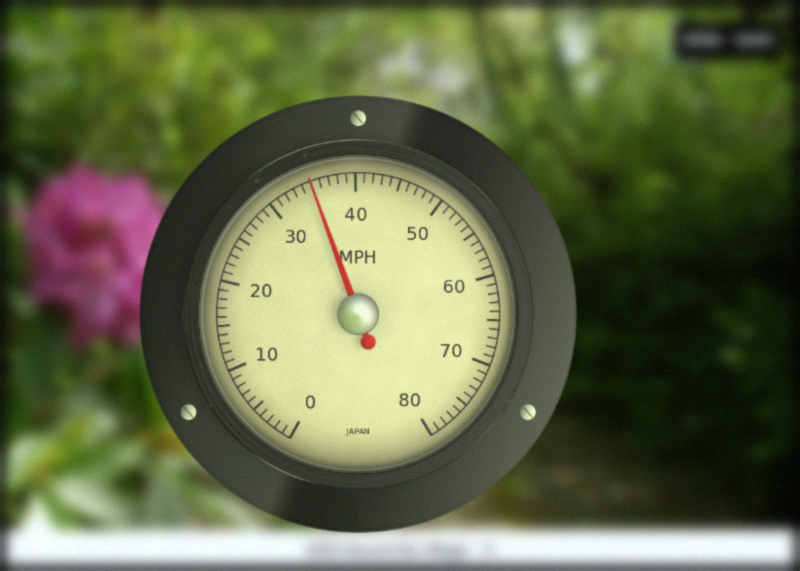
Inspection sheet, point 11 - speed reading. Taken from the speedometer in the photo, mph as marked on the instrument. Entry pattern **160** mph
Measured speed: **35** mph
